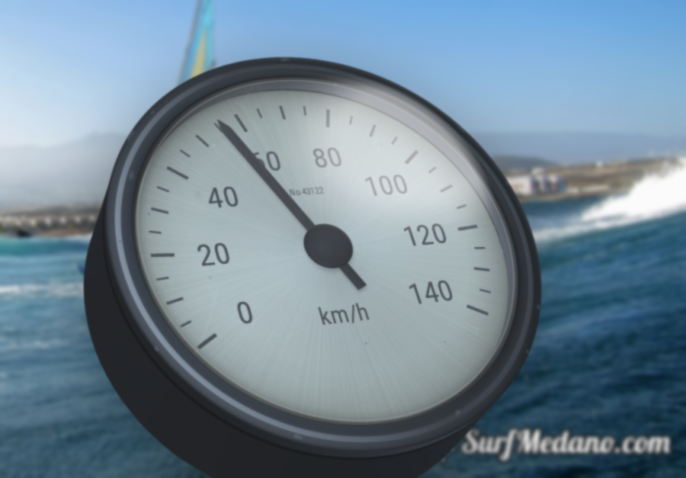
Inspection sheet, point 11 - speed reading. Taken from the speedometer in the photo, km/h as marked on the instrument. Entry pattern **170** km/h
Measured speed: **55** km/h
